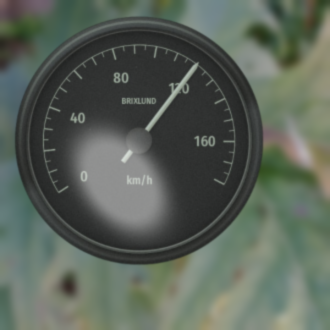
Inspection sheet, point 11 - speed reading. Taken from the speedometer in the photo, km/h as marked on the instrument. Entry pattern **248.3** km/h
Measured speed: **120** km/h
